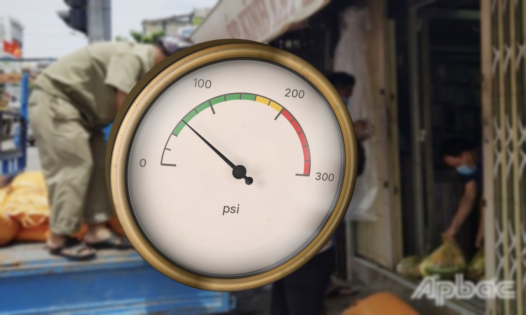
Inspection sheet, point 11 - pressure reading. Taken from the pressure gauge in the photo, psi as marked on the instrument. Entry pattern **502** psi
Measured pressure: **60** psi
